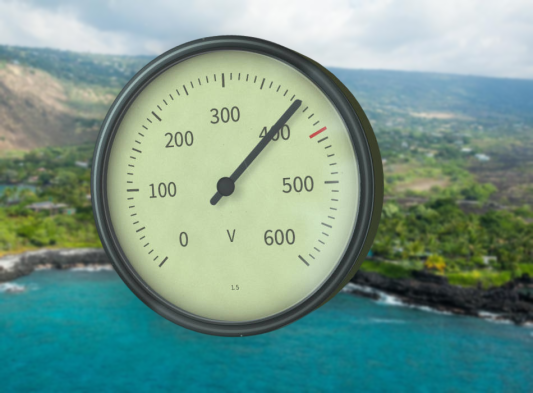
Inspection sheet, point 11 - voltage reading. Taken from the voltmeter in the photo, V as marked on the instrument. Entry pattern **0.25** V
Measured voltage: **400** V
